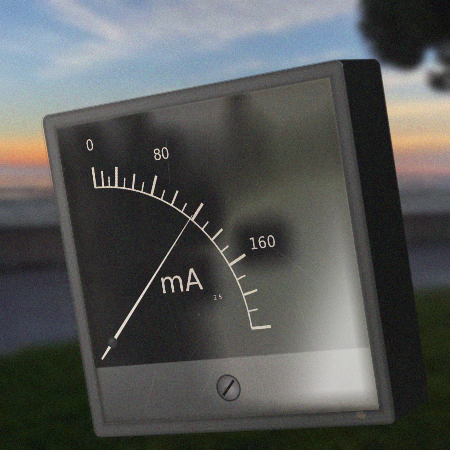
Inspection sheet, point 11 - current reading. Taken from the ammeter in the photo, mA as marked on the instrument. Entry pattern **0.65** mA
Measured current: **120** mA
